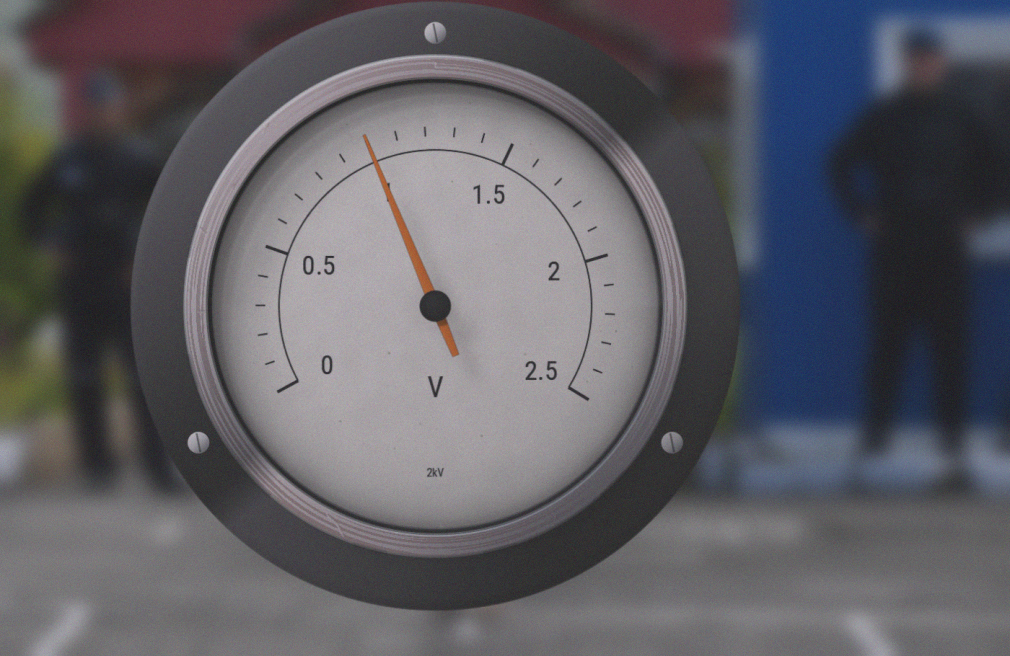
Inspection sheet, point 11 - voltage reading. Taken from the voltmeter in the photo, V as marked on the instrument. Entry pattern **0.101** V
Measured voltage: **1** V
